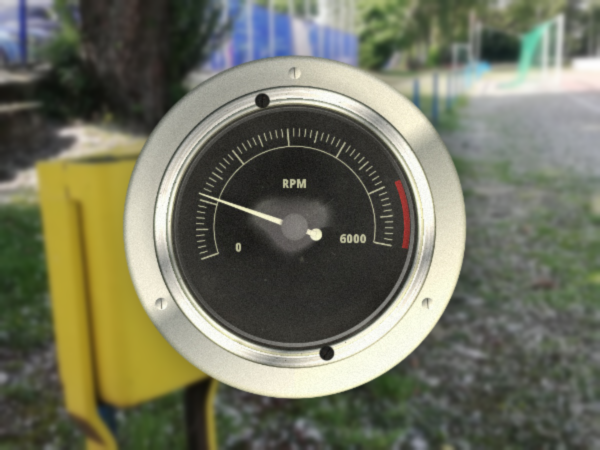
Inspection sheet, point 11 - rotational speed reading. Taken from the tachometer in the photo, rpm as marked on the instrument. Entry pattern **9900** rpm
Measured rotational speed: **1100** rpm
